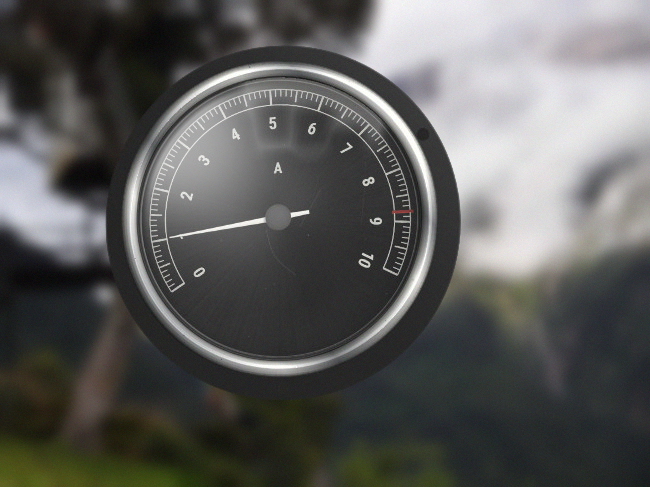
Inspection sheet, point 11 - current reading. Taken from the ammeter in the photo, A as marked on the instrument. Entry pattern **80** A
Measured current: **1** A
